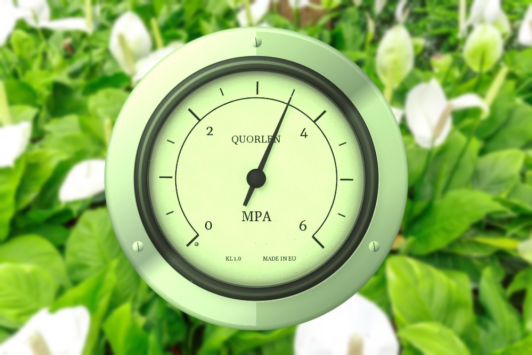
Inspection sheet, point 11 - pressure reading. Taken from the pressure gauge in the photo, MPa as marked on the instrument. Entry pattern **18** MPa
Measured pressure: **3.5** MPa
